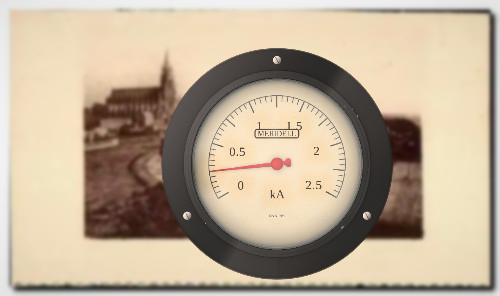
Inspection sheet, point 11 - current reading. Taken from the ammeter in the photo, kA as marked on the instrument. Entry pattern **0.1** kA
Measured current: **0.25** kA
